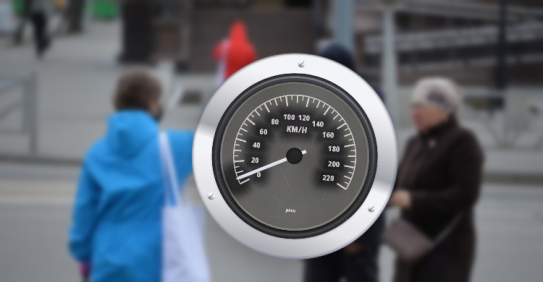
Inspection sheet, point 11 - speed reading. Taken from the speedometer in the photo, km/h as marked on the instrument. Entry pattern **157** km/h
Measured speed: **5** km/h
